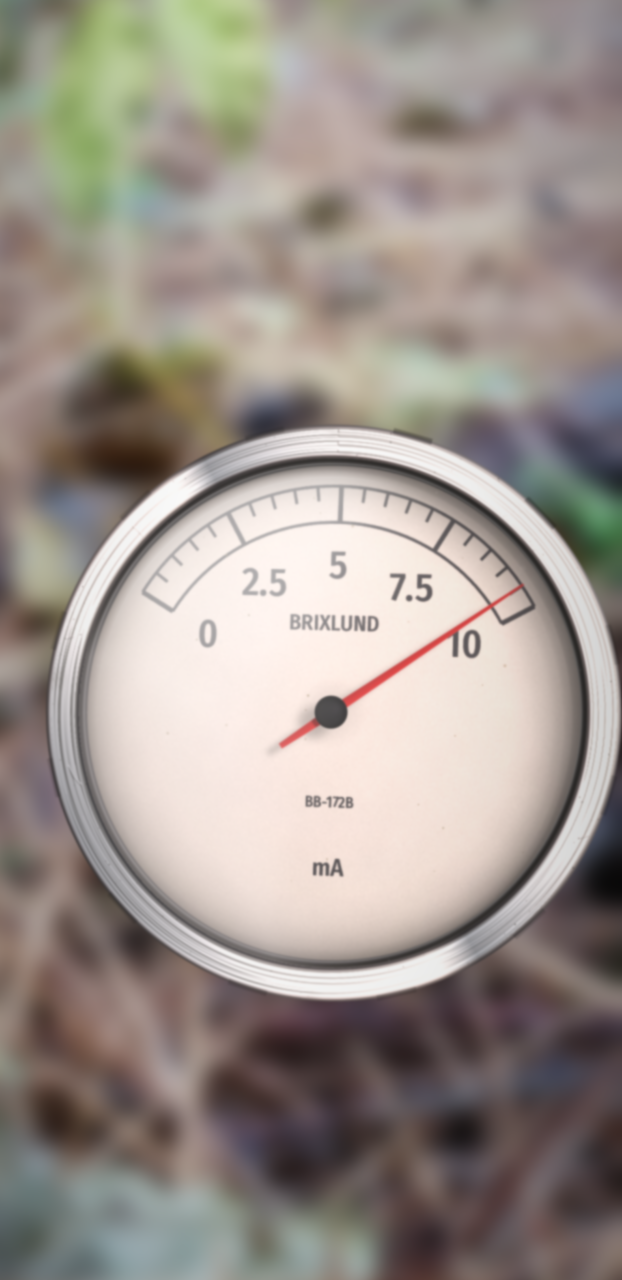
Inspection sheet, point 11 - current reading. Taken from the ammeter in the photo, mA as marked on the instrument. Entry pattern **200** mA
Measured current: **9.5** mA
